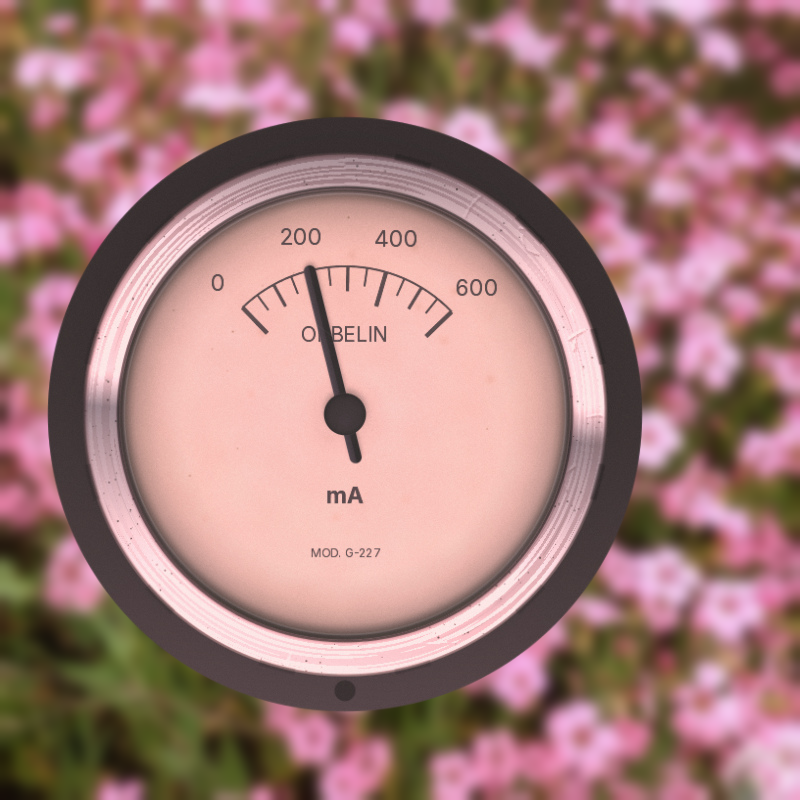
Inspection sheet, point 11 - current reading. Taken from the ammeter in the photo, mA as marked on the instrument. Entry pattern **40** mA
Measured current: **200** mA
